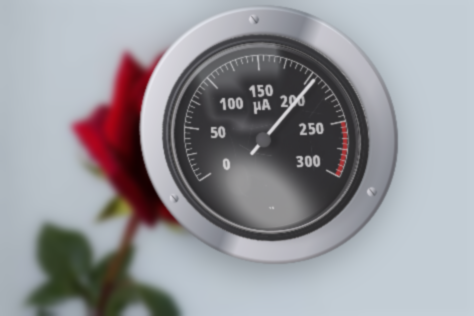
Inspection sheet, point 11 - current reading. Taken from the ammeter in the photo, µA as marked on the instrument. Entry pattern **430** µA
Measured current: **205** µA
